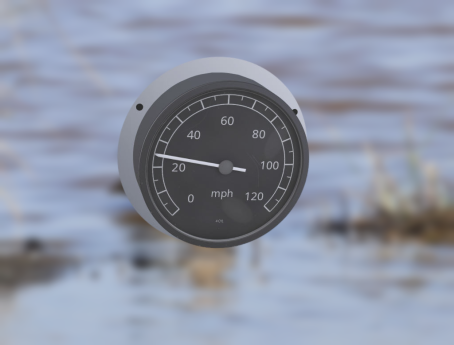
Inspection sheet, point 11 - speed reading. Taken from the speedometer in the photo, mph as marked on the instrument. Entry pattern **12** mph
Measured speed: **25** mph
